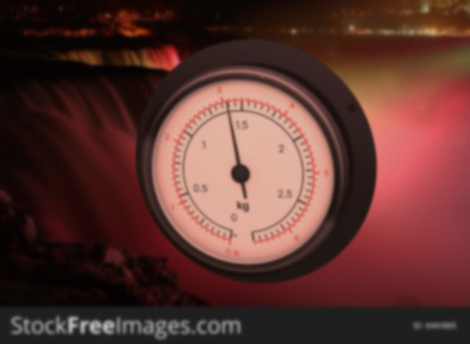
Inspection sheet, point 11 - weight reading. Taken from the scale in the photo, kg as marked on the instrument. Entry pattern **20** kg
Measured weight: **1.4** kg
